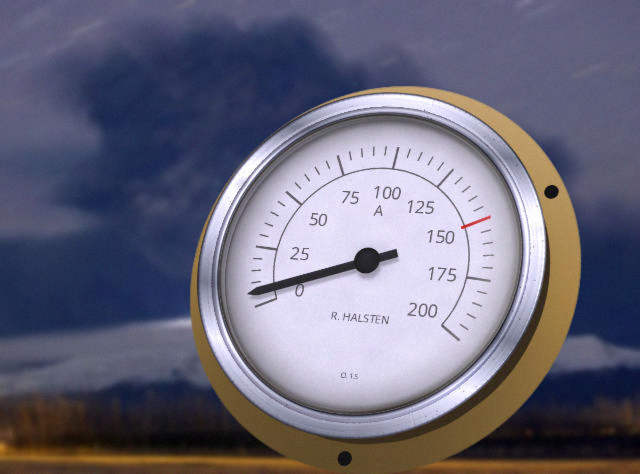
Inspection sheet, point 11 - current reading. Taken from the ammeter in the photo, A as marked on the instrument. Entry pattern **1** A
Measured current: **5** A
